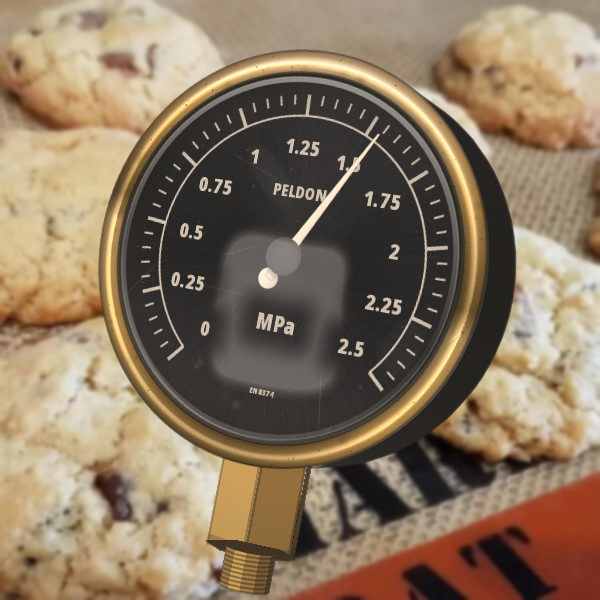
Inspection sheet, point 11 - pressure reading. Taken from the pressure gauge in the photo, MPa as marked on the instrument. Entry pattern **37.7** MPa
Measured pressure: **1.55** MPa
